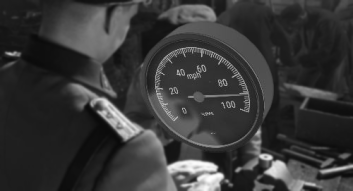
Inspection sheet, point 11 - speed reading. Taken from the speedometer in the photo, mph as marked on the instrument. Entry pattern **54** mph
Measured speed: **90** mph
